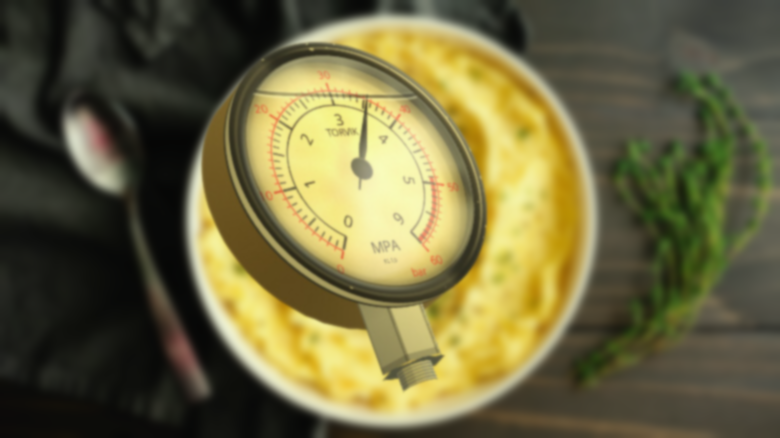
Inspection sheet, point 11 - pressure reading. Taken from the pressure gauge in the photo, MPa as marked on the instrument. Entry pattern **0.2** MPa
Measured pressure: **3.5** MPa
